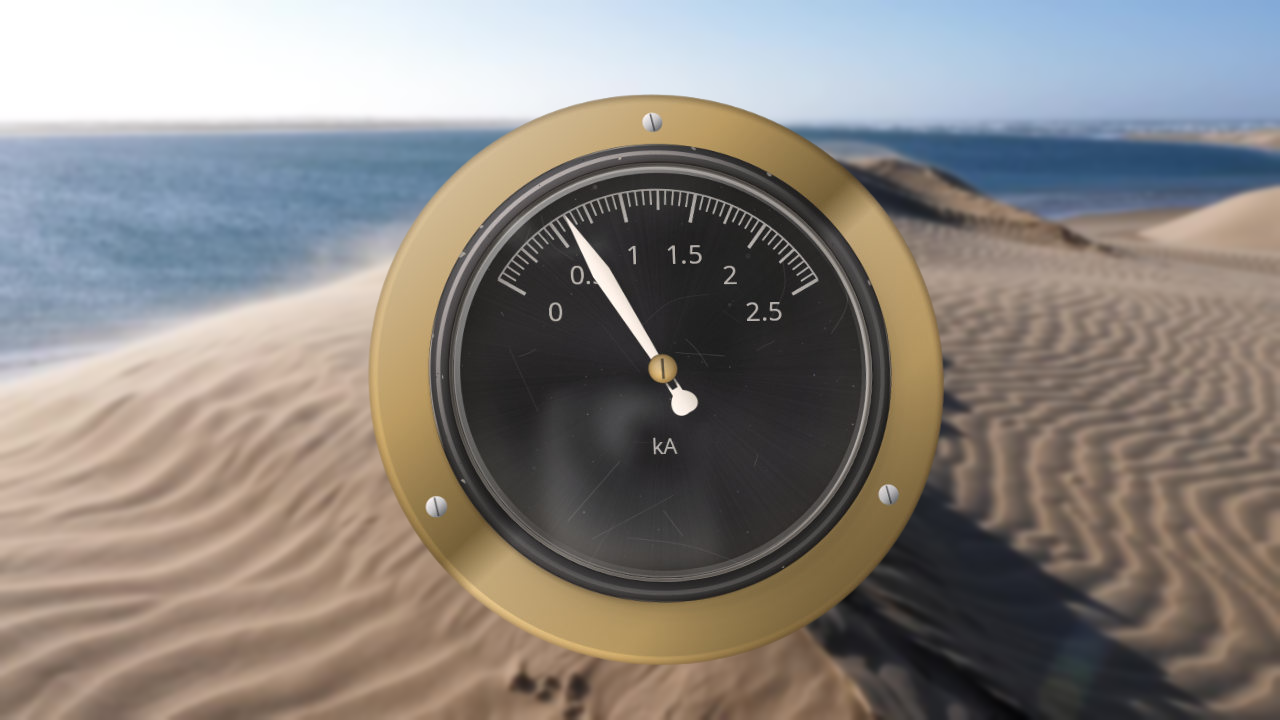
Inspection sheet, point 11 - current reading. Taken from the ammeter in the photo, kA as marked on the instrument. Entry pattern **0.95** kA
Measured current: **0.6** kA
